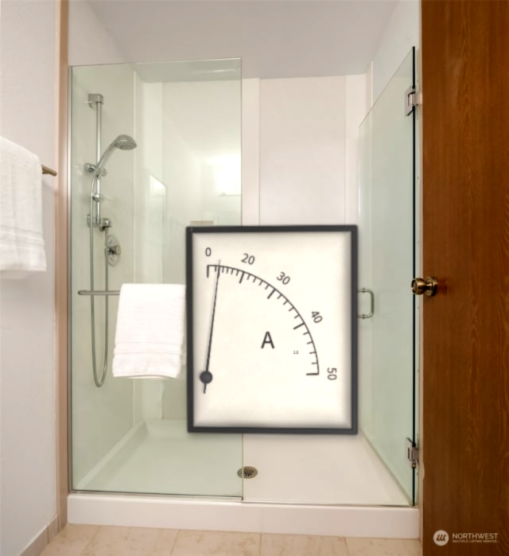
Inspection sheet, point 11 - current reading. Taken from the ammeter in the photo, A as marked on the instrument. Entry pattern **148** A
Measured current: **10** A
